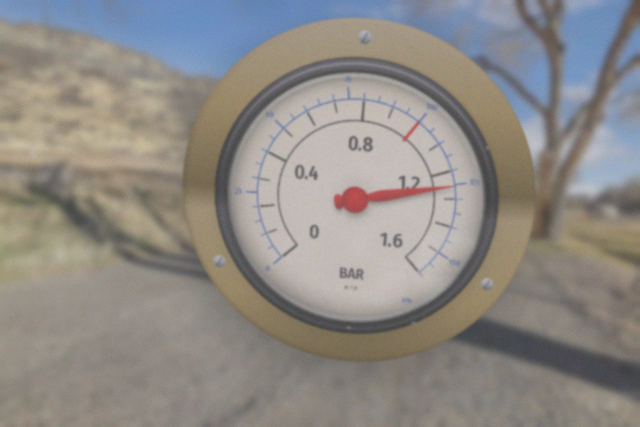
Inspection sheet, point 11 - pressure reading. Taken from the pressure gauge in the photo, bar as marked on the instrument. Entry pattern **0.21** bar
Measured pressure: **1.25** bar
